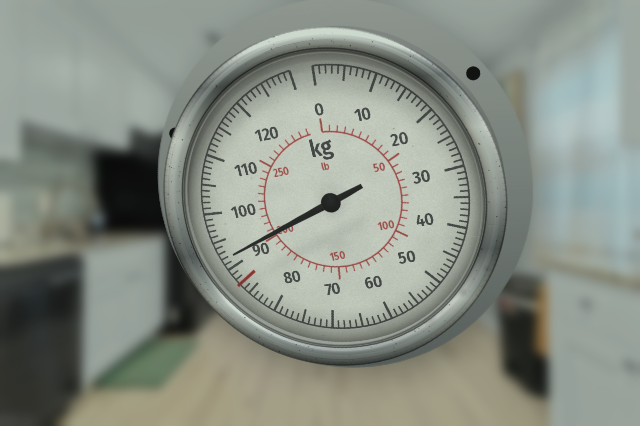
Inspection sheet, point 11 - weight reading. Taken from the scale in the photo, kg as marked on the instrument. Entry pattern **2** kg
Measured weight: **92** kg
